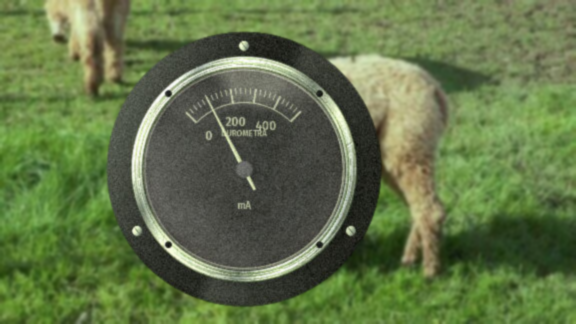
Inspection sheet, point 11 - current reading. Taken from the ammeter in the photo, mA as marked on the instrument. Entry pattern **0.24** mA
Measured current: **100** mA
